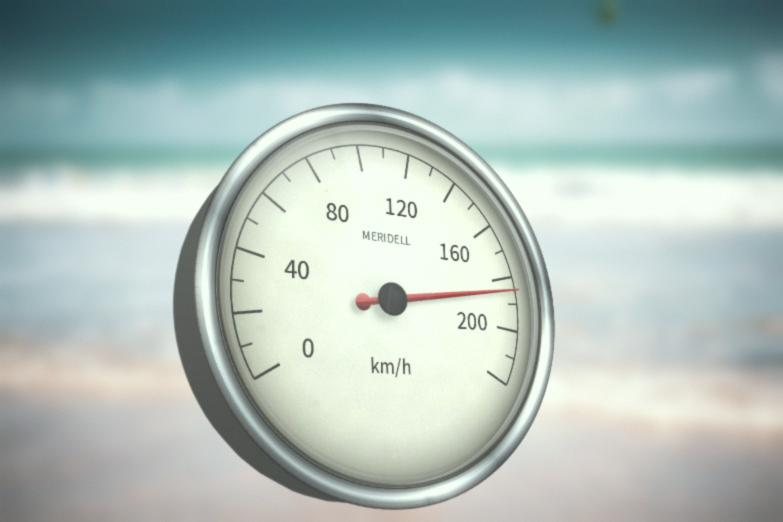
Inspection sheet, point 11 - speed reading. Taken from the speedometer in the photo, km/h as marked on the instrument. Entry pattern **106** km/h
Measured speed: **185** km/h
